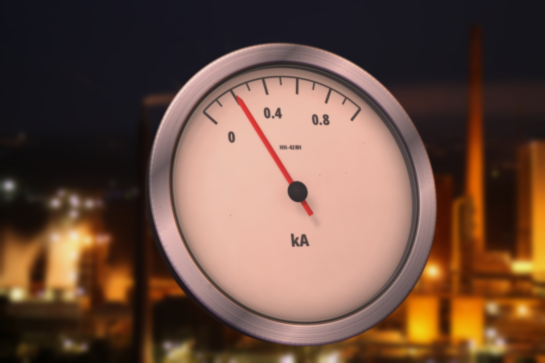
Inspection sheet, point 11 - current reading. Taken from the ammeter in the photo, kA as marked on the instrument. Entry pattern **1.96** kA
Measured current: **0.2** kA
